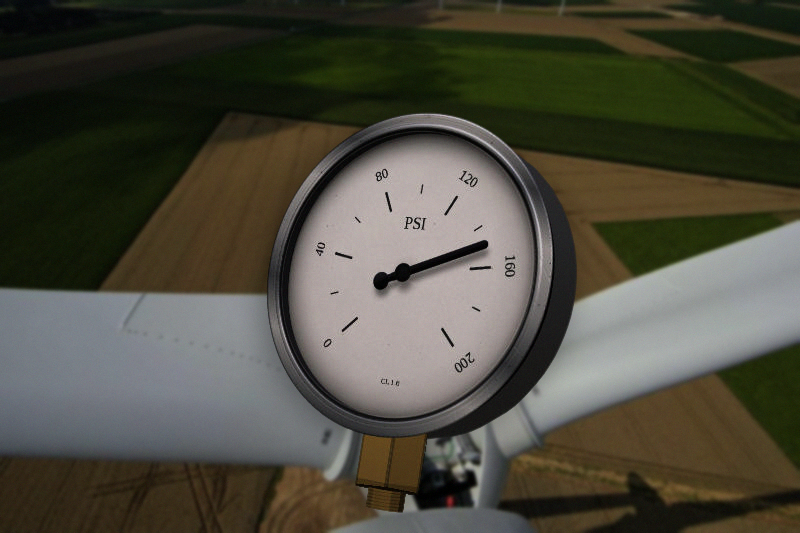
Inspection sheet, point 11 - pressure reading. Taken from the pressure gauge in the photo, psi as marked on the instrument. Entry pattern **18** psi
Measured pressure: **150** psi
